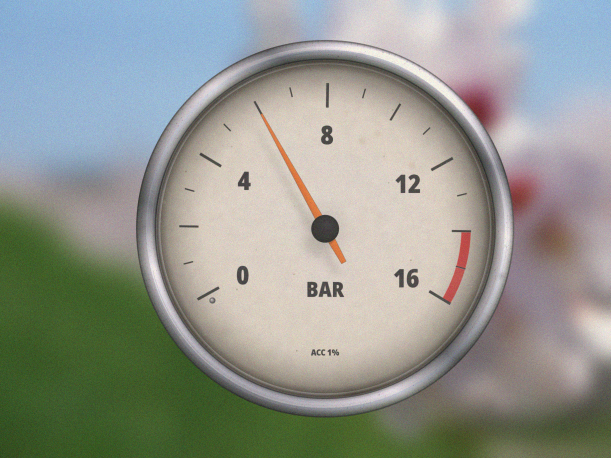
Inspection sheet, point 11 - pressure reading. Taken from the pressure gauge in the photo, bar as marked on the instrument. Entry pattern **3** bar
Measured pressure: **6** bar
